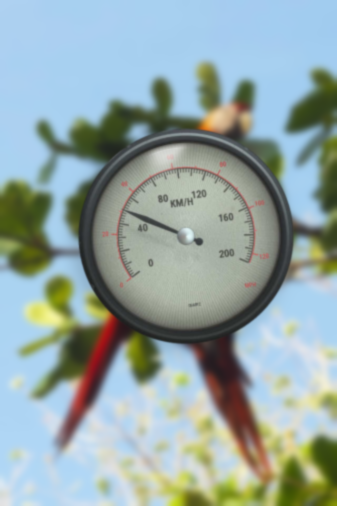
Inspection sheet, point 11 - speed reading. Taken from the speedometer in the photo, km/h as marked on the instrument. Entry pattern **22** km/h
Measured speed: **50** km/h
